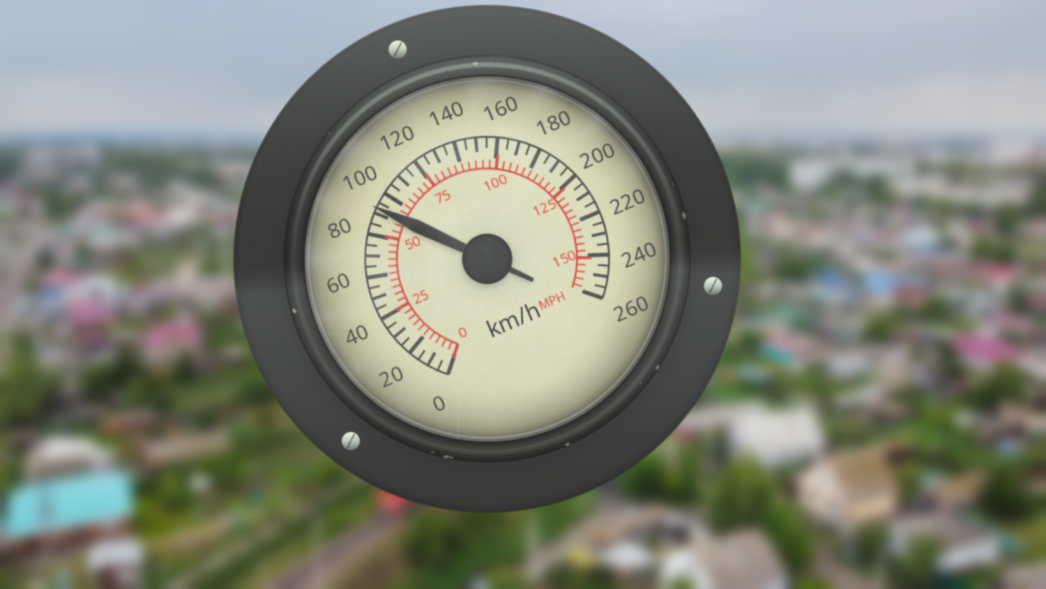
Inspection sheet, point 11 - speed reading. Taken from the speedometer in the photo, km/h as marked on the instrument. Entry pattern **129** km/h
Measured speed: **92.5** km/h
